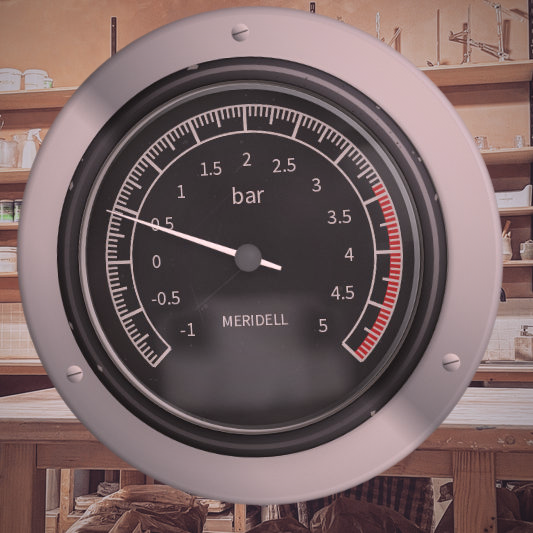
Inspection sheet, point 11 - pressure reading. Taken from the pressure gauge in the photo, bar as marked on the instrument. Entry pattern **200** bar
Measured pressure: **0.45** bar
